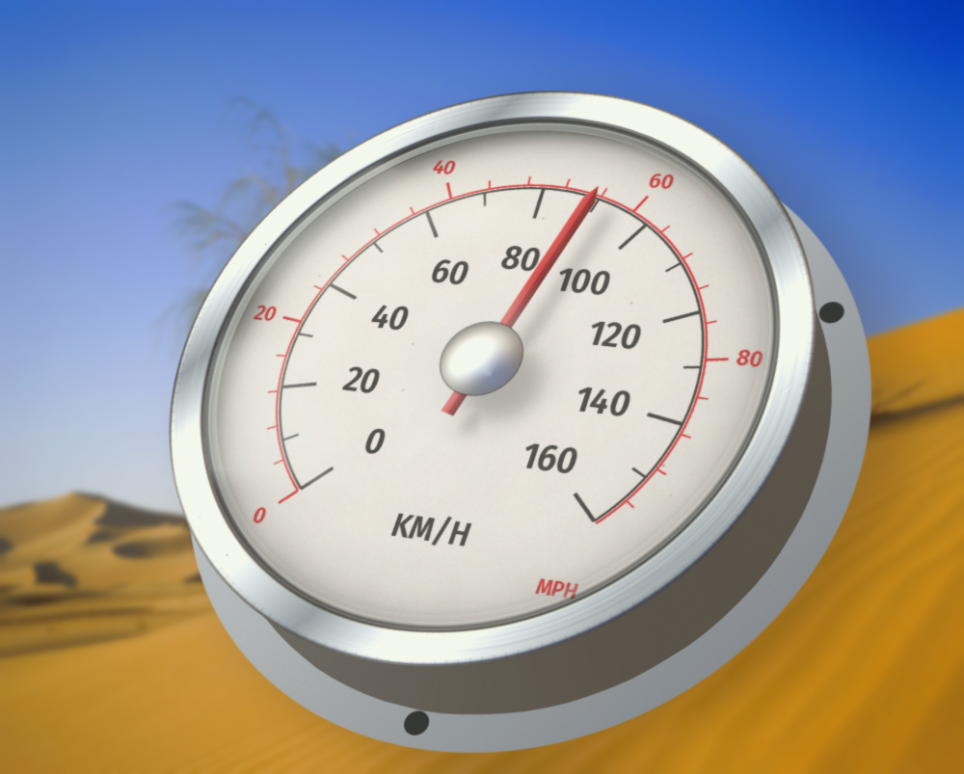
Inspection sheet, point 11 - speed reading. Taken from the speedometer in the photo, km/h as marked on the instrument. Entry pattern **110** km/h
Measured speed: **90** km/h
